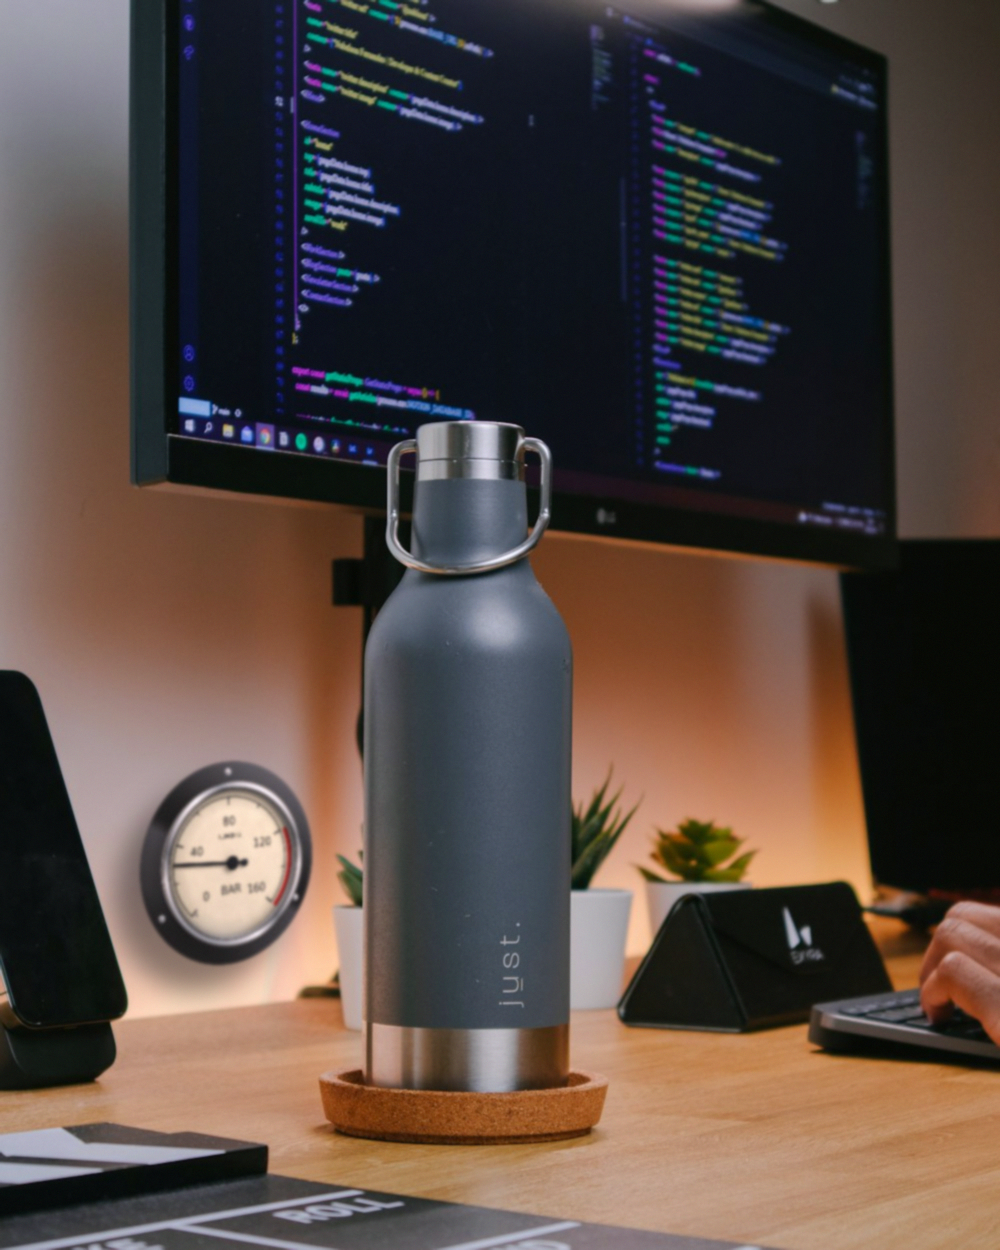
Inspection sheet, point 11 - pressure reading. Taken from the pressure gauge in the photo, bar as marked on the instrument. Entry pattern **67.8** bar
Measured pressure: **30** bar
